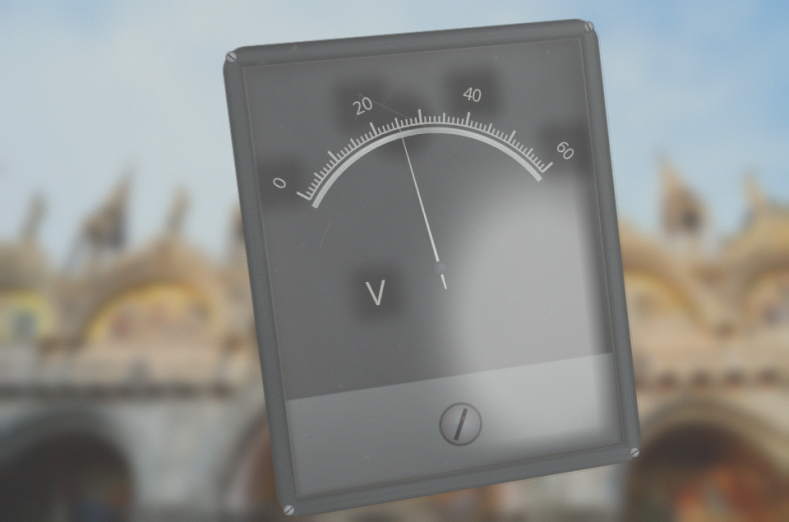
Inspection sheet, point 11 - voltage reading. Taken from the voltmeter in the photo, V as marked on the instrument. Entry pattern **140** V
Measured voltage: **25** V
